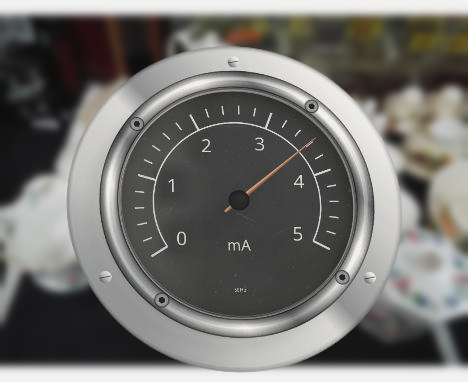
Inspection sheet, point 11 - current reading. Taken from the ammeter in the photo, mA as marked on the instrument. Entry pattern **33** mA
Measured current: **3.6** mA
